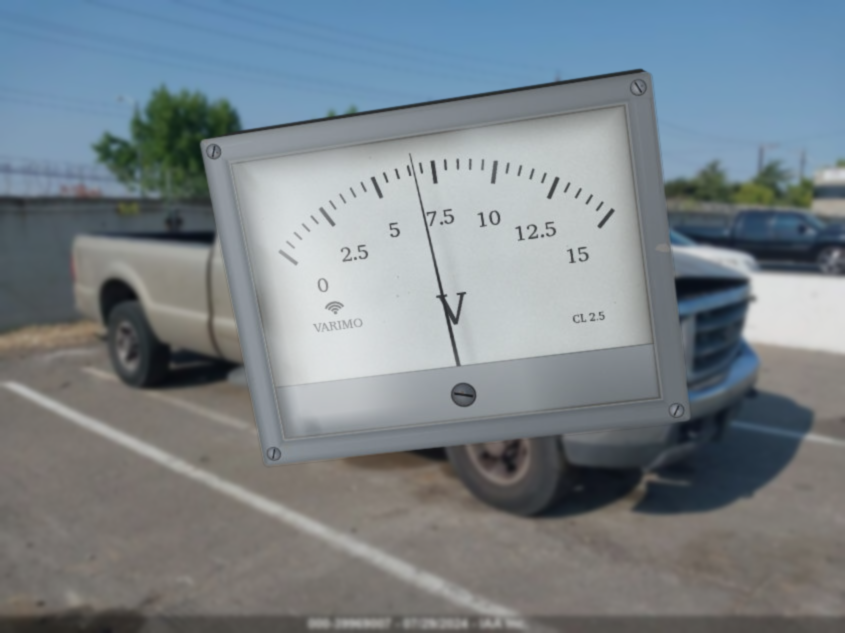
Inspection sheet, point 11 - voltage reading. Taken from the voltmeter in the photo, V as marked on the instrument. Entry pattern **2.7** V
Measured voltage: **6.75** V
